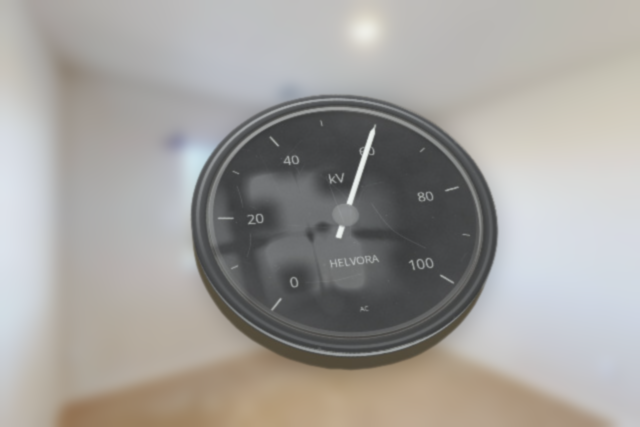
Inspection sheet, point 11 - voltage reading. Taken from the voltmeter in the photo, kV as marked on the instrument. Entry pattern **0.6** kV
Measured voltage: **60** kV
